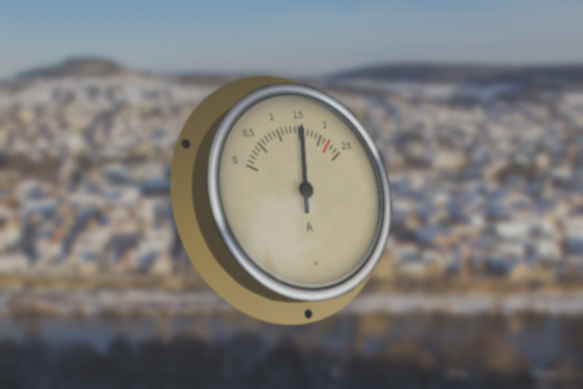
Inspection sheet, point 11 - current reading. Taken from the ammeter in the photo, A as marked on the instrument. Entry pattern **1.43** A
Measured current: **1.5** A
